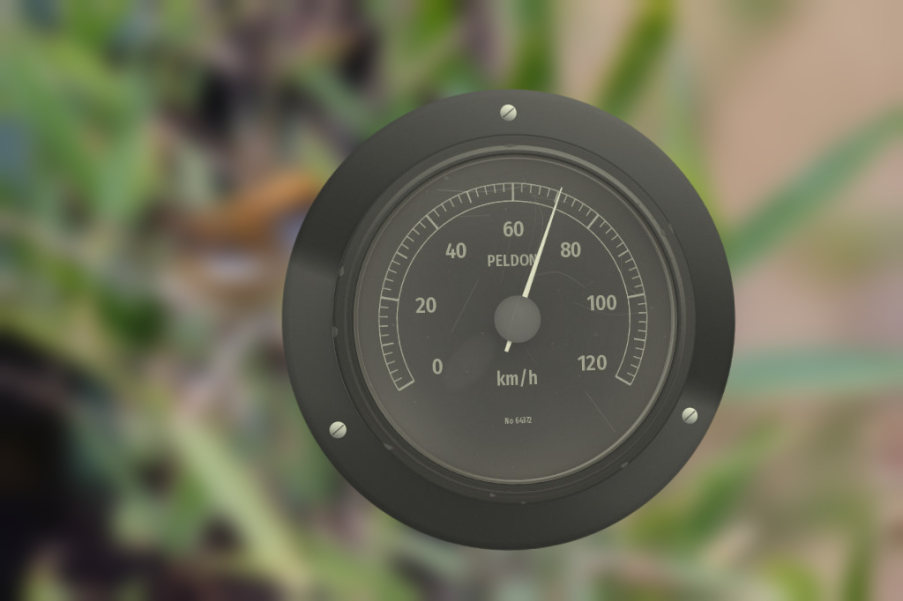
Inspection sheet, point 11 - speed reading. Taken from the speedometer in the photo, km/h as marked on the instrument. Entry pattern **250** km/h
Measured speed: **70** km/h
